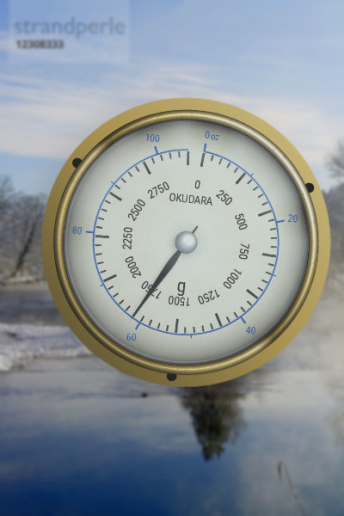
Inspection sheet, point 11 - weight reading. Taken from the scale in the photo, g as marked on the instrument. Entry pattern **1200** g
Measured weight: **1750** g
